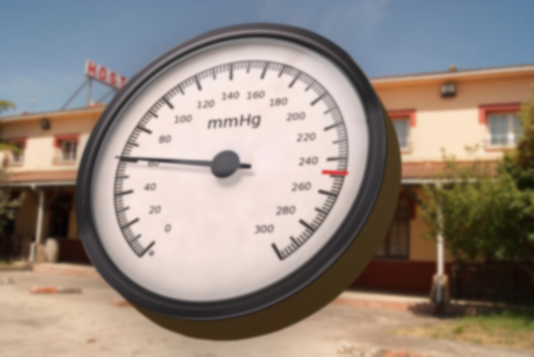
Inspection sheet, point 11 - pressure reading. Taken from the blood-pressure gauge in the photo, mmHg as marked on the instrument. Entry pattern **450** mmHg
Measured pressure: **60** mmHg
